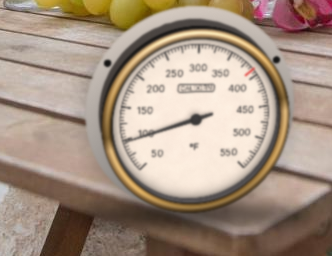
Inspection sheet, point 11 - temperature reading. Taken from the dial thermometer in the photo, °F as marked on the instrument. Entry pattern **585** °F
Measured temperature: **100** °F
